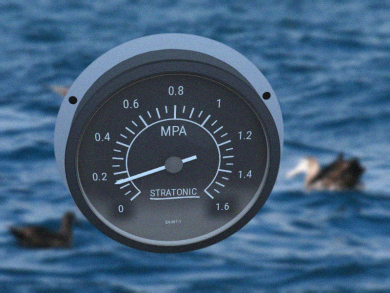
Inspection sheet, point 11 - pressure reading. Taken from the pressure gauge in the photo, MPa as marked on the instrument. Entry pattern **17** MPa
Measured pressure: **0.15** MPa
